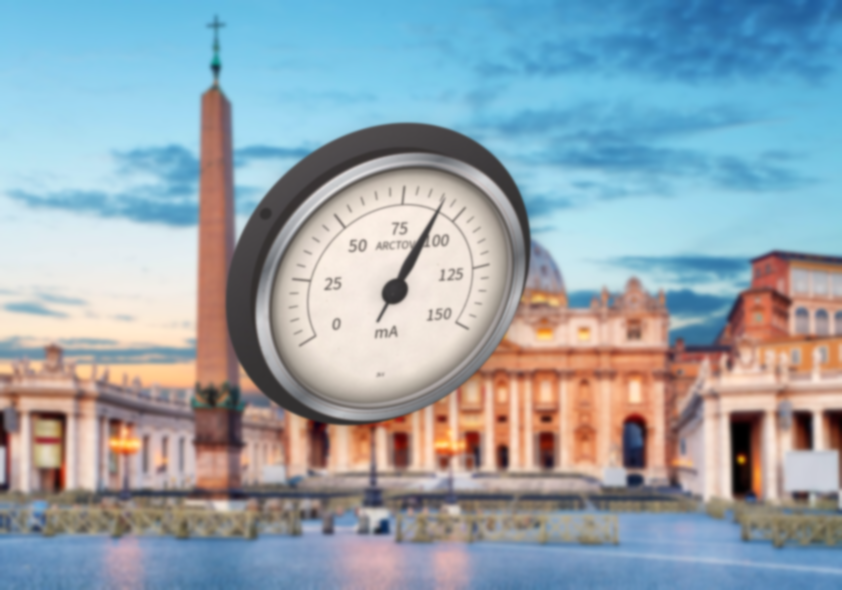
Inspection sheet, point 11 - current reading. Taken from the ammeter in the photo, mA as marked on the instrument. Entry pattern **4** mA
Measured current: **90** mA
